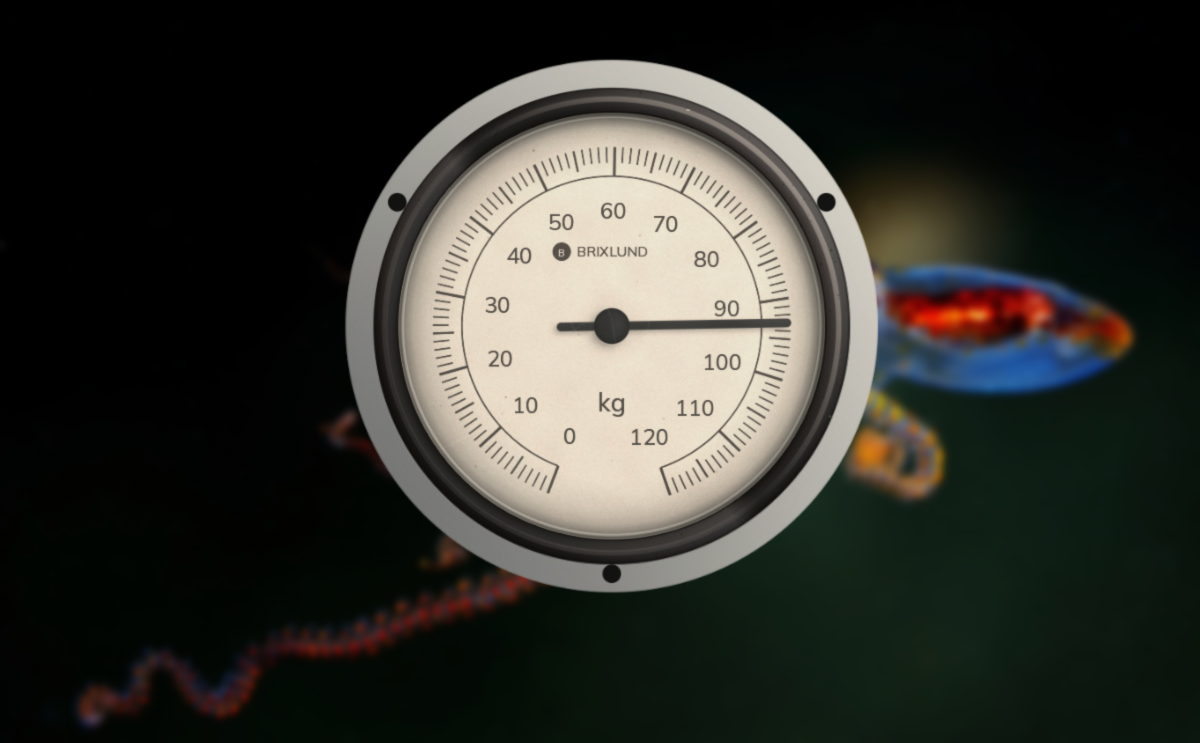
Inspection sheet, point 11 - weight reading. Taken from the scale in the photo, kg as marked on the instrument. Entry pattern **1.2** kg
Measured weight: **93** kg
